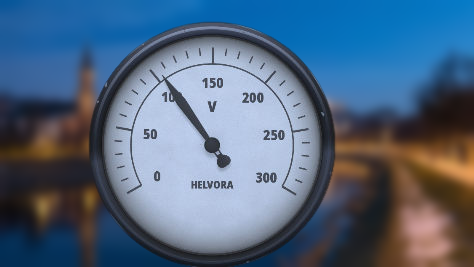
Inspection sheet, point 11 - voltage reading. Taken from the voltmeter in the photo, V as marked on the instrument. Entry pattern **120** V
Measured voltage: **105** V
